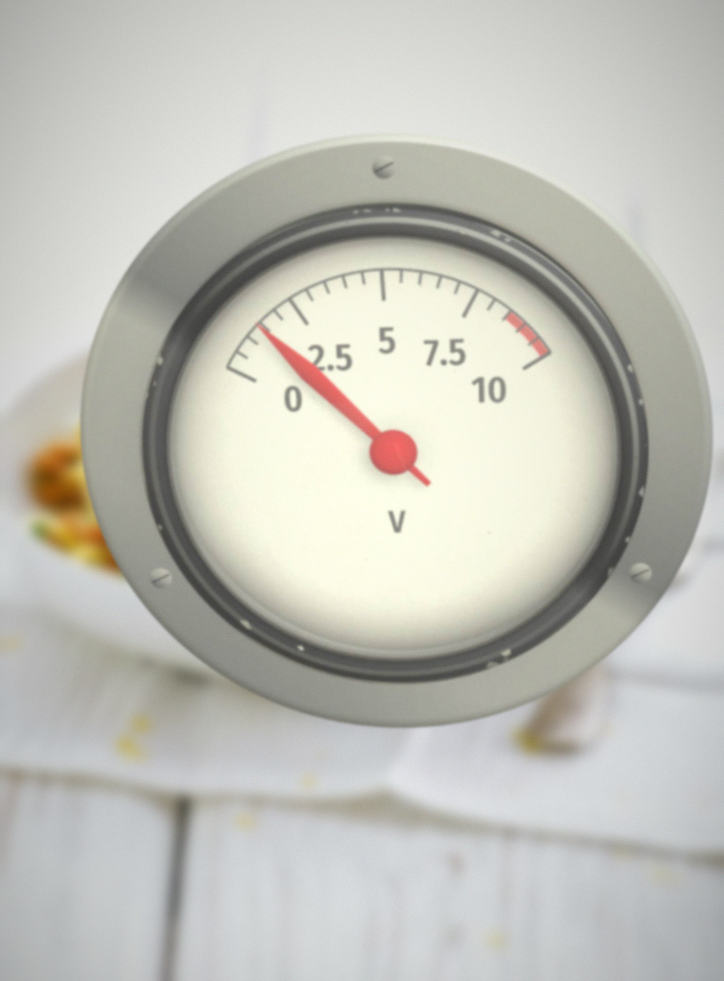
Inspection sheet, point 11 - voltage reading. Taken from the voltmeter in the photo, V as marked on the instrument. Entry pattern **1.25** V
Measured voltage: **1.5** V
